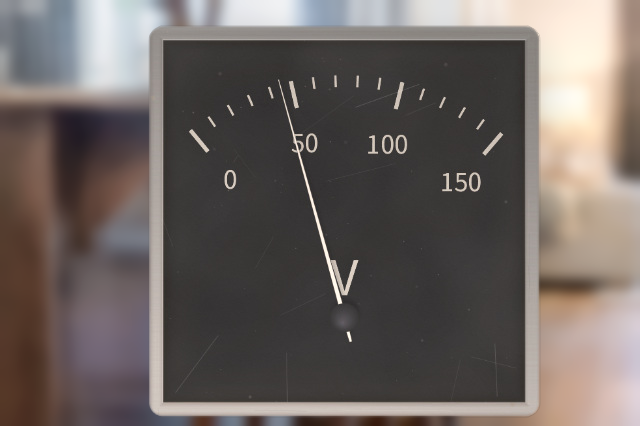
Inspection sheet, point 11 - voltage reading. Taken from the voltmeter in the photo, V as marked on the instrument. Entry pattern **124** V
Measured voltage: **45** V
